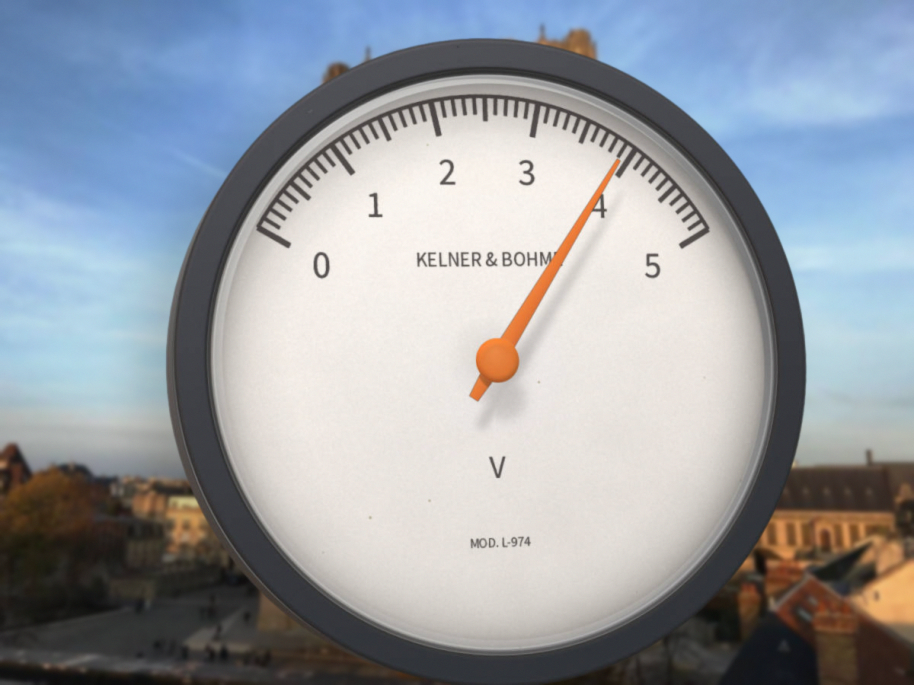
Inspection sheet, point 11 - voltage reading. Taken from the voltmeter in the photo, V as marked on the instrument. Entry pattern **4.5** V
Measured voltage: **3.9** V
